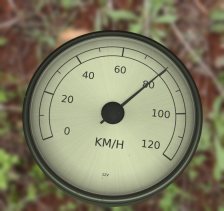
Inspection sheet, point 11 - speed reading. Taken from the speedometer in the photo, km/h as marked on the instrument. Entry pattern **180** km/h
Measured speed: **80** km/h
